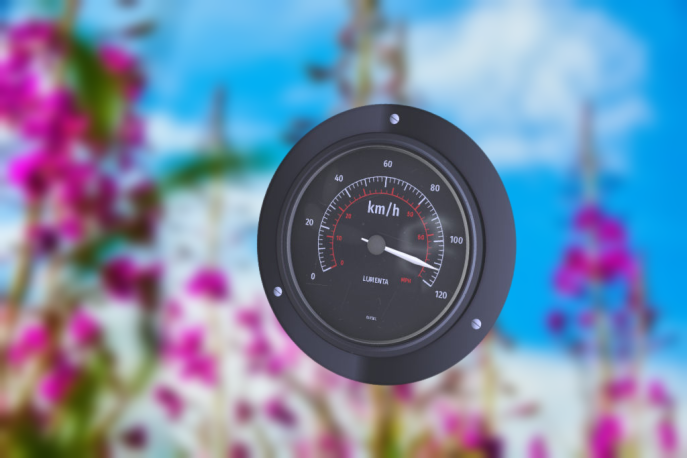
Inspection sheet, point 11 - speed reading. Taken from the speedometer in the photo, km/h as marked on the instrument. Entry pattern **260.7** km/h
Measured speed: **112** km/h
